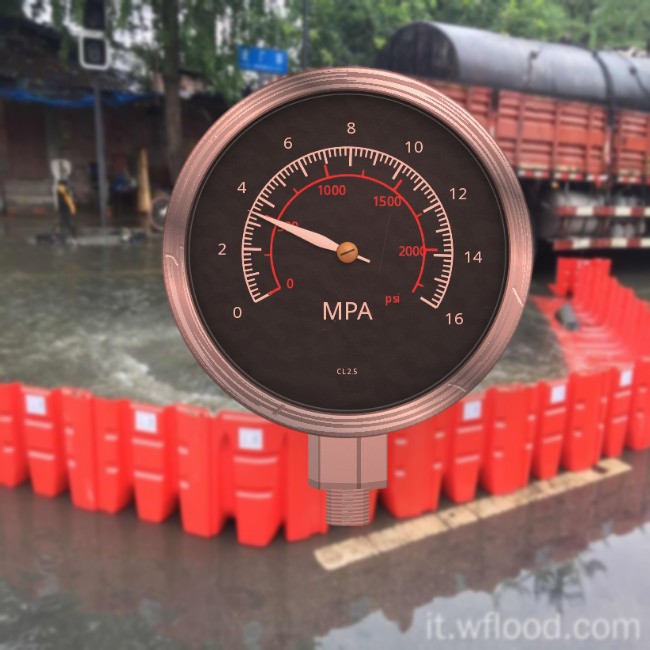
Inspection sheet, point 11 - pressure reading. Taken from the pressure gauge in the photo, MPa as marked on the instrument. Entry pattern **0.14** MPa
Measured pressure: **3.4** MPa
